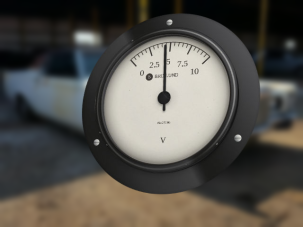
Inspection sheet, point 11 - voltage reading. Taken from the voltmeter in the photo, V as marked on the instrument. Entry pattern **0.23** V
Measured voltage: **4.5** V
